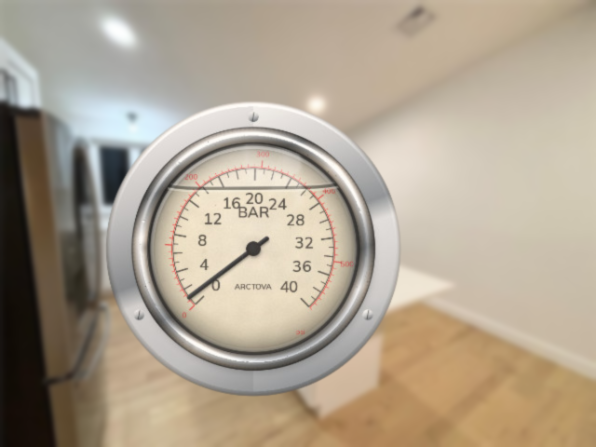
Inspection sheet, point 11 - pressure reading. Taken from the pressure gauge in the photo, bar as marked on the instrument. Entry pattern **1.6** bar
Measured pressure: **1** bar
